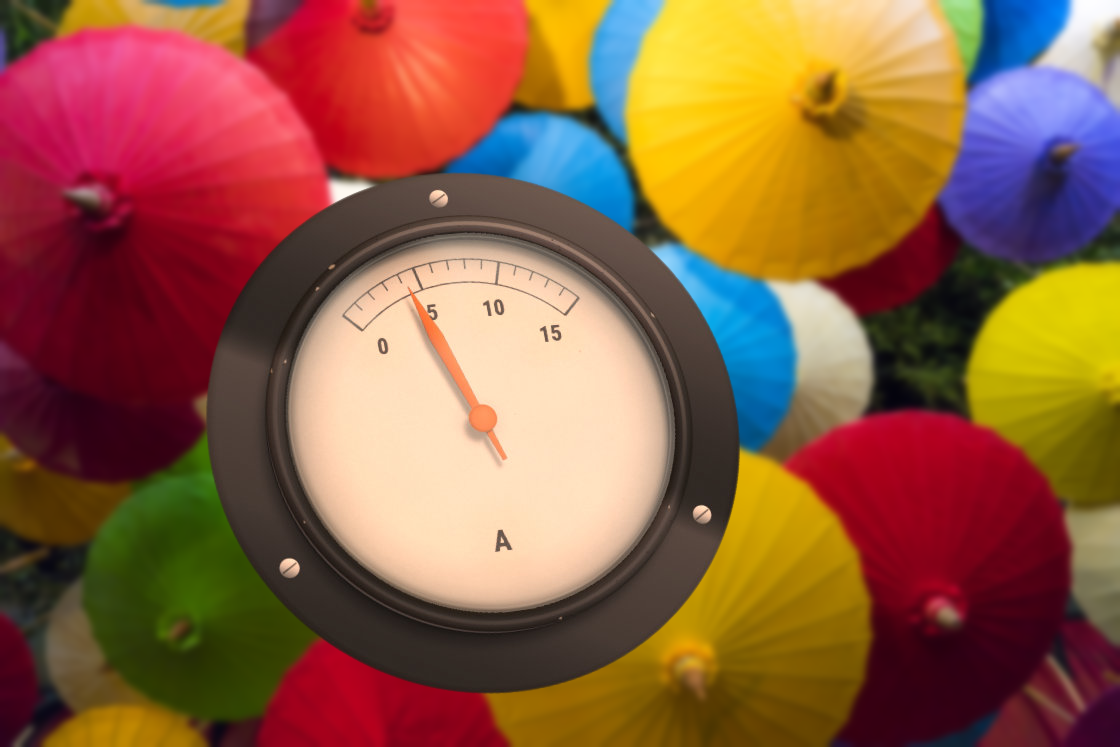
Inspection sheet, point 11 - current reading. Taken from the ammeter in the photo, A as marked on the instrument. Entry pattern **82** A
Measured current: **4** A
